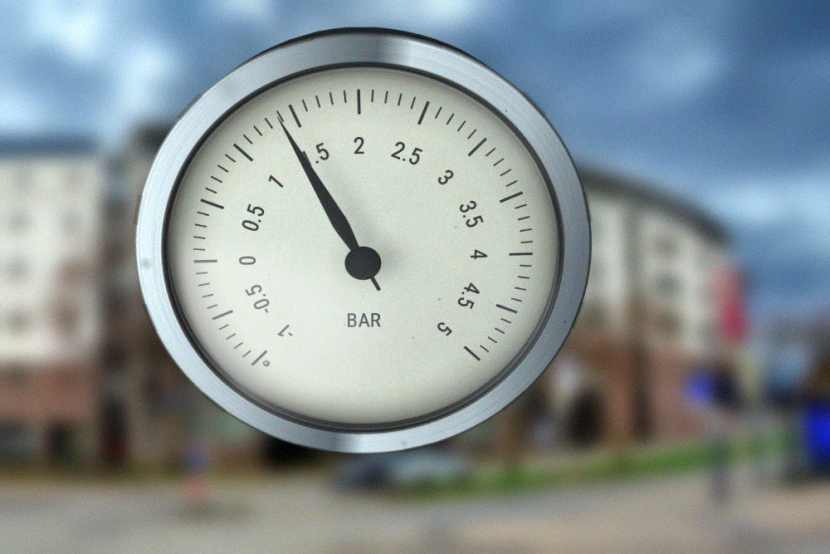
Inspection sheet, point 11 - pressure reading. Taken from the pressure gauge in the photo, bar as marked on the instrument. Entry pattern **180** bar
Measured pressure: **1.4** bar
